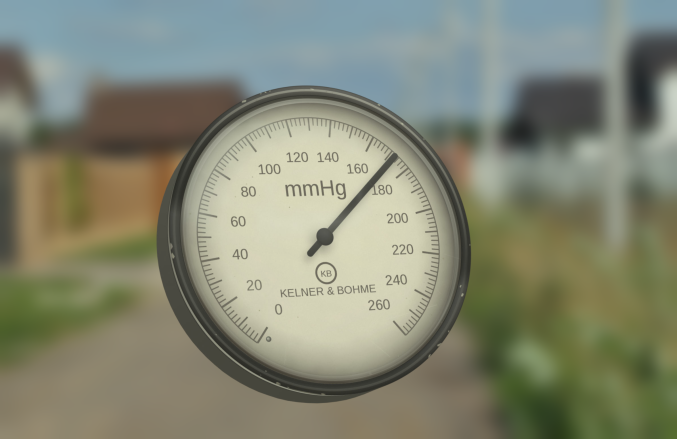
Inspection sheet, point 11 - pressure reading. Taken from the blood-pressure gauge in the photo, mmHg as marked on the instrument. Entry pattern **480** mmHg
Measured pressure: **172** mmHg
